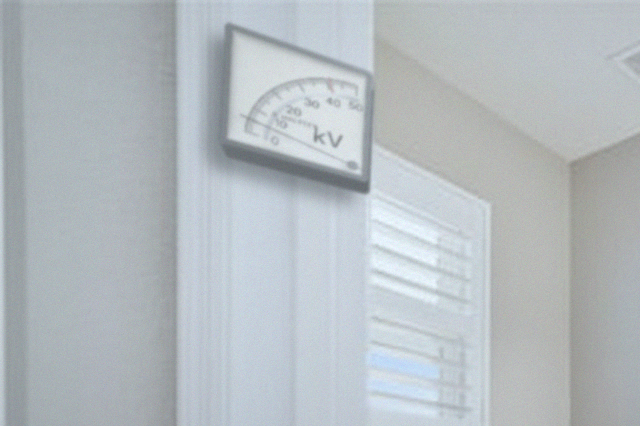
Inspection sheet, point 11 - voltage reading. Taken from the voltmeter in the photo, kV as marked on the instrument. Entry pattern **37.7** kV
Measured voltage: **5** kV
